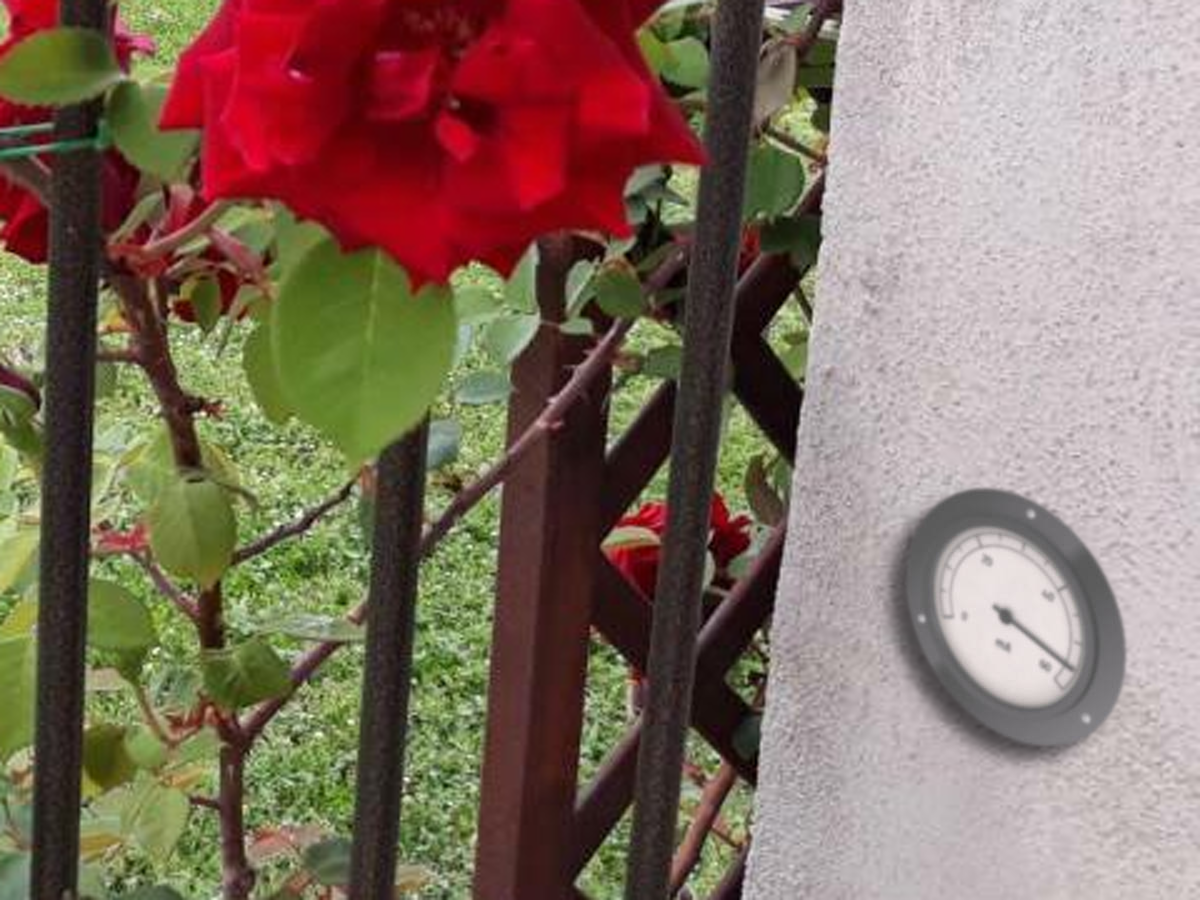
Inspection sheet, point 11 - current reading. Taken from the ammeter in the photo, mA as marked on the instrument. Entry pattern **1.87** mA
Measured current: **55** mA
